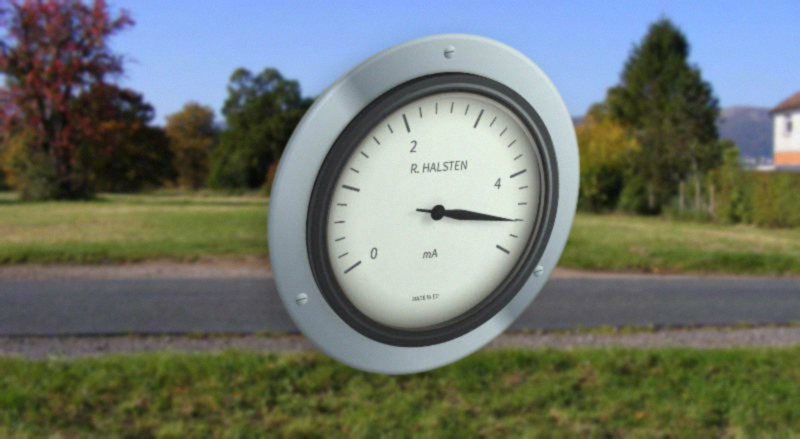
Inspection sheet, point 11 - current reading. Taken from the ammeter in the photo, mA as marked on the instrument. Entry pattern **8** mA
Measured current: **4.6** mA
